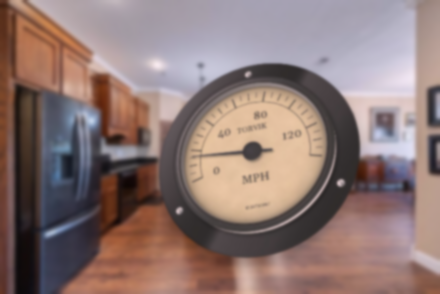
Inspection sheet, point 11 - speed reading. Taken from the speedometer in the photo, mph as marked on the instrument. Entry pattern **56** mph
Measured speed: **15** mph
